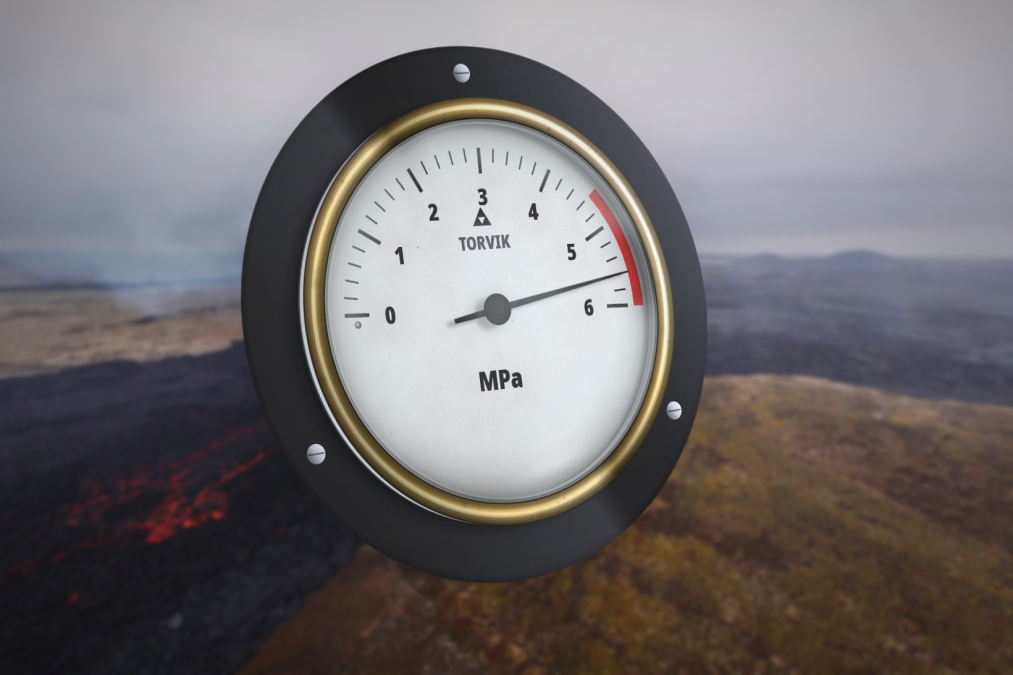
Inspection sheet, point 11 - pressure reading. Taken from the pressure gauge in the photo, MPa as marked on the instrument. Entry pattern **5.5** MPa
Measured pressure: **5.6** MPa
